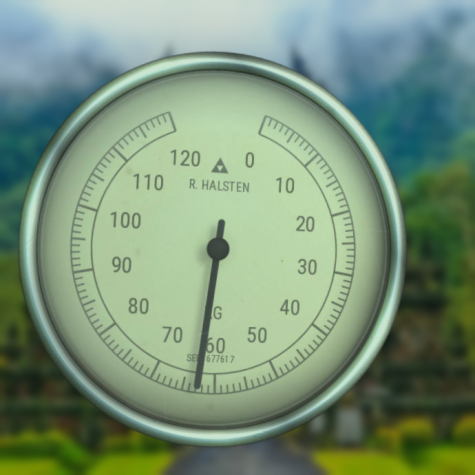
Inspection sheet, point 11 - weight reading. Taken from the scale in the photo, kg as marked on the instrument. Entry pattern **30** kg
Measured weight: **63** kg
